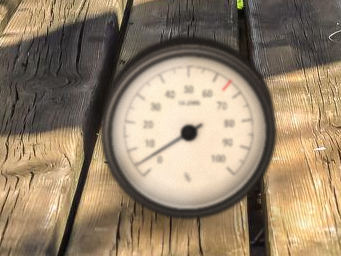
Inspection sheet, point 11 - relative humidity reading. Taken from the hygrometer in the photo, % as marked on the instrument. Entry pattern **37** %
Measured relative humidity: **5** %
